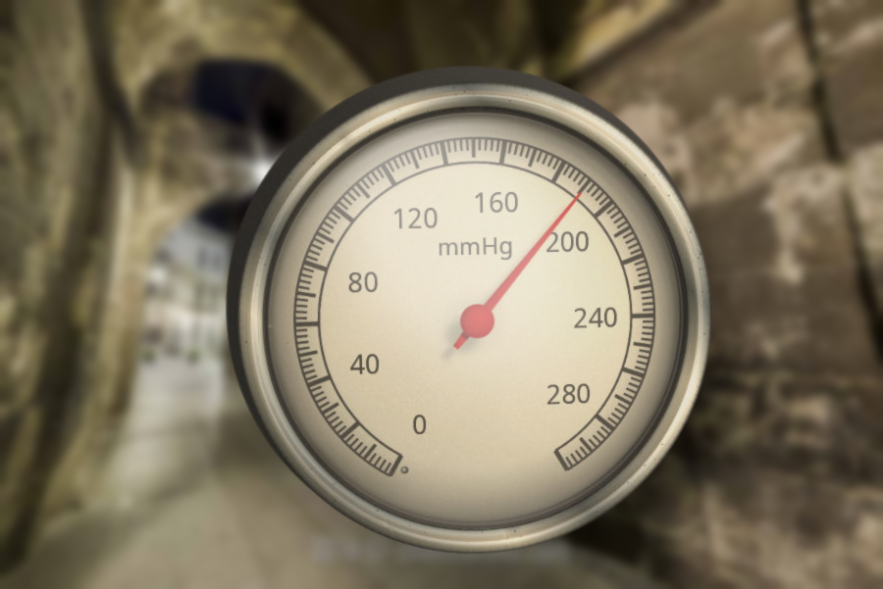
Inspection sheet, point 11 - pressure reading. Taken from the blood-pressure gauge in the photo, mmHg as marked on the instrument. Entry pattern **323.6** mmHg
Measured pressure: **190** mmHg
